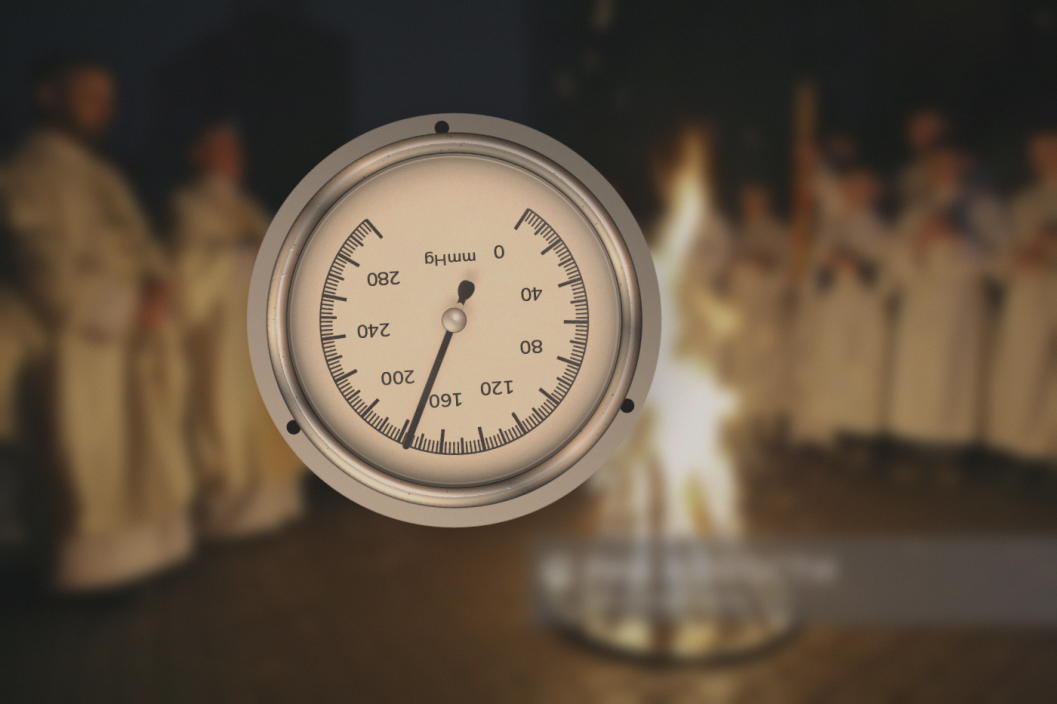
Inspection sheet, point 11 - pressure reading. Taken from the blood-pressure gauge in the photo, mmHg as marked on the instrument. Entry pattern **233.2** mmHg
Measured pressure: **176** mmHg
